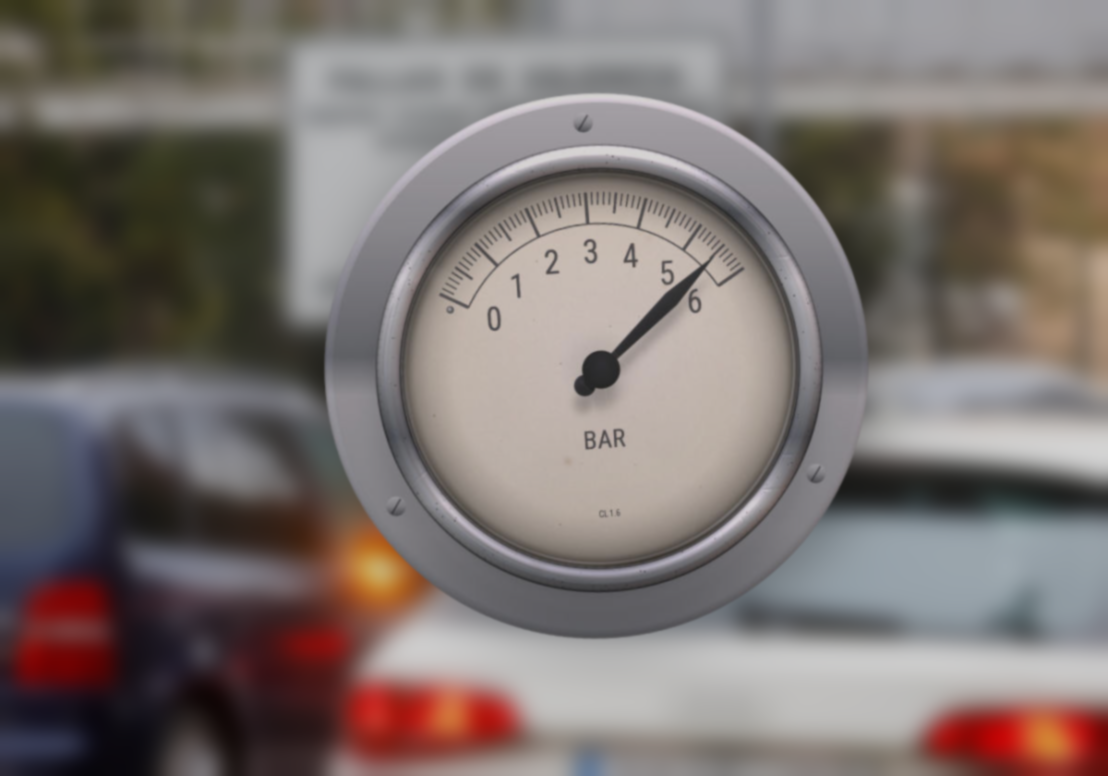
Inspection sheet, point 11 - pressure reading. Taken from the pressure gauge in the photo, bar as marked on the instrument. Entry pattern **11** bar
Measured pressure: **5.5** bar
